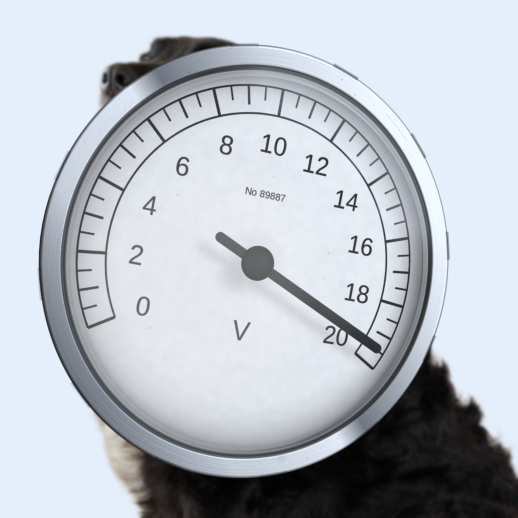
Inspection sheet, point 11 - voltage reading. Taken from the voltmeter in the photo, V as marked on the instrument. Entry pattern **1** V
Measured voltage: **19.5** V
